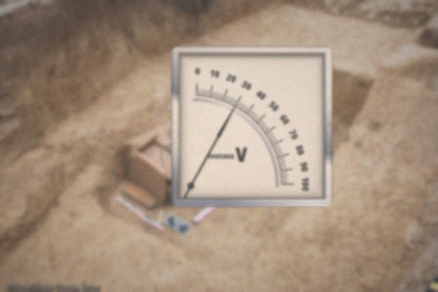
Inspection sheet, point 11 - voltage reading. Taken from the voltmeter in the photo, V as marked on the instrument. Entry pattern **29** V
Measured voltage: **30** V
